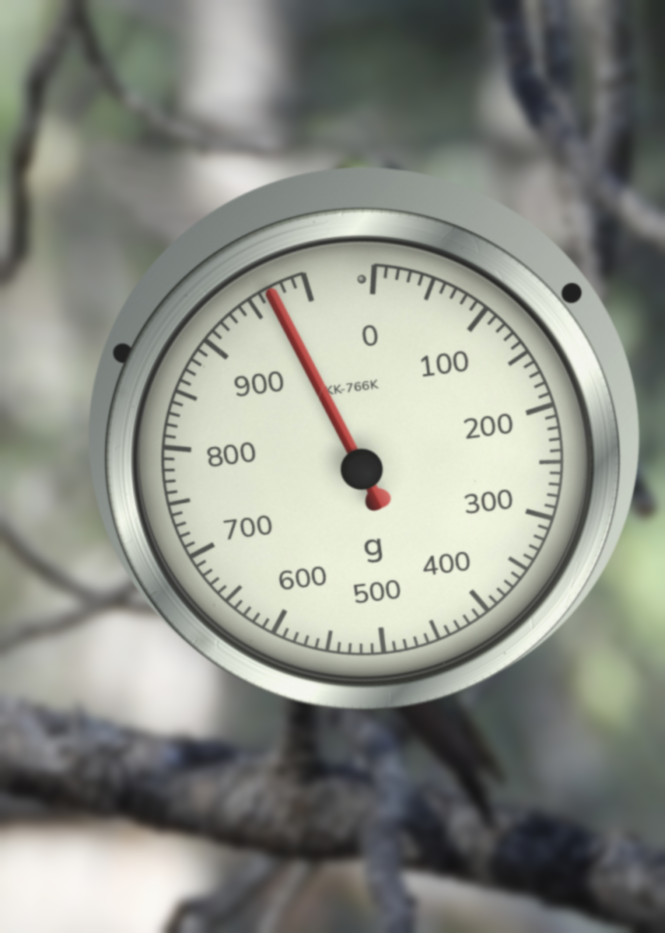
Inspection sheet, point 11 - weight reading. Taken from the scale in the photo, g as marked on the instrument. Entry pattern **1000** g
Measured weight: **970** g
